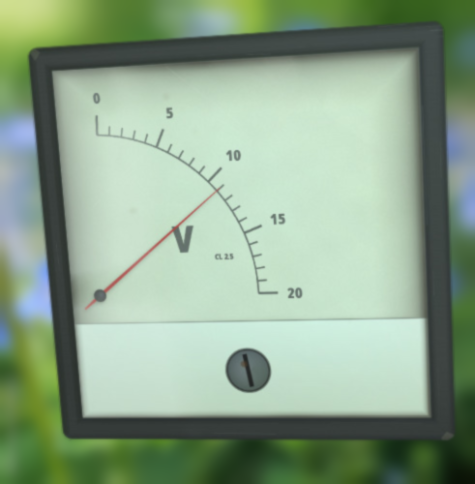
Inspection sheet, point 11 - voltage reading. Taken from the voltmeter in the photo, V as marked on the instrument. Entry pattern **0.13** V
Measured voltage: **11** V
